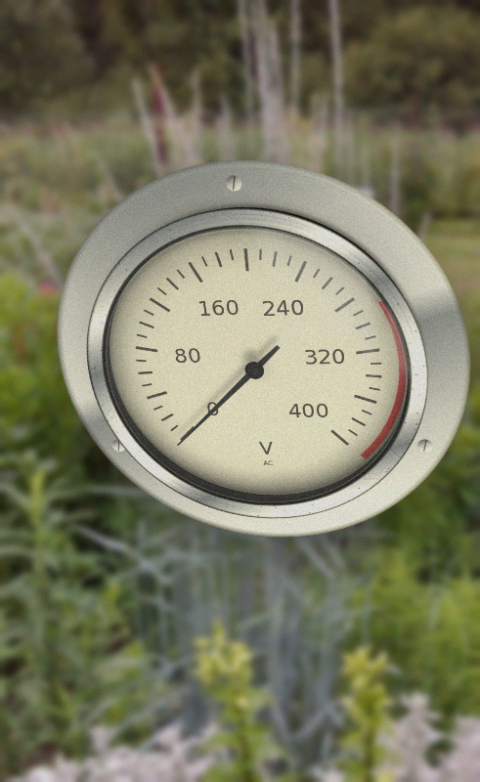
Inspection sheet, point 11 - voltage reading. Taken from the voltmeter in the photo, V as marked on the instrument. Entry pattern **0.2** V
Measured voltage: **0** V
